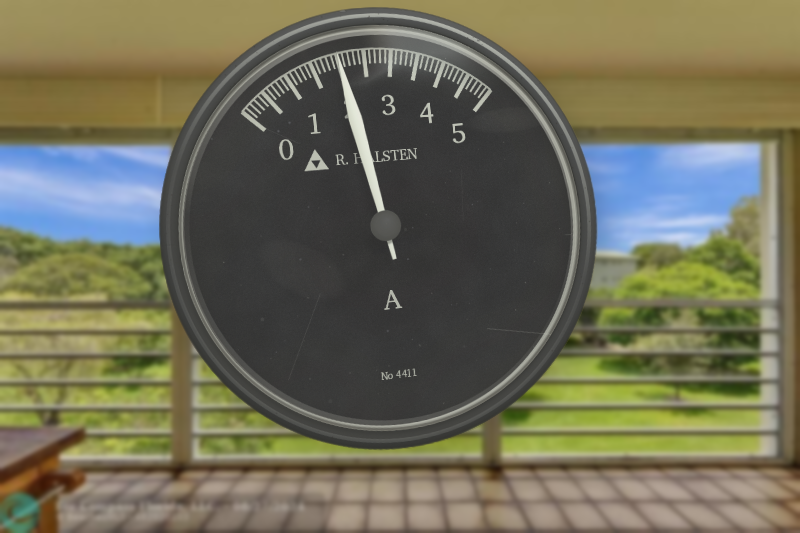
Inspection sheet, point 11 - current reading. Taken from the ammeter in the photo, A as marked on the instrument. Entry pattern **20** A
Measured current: **2** A
